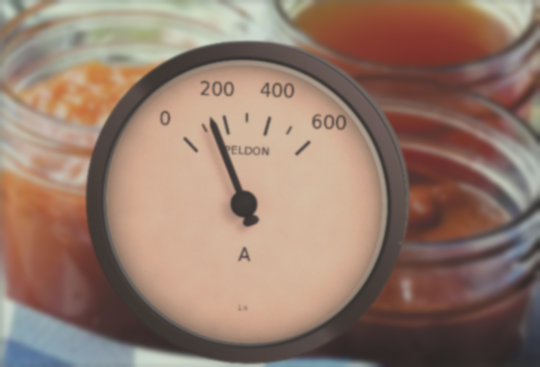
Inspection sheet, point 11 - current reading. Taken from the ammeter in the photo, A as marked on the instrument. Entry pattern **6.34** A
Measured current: **150** A
